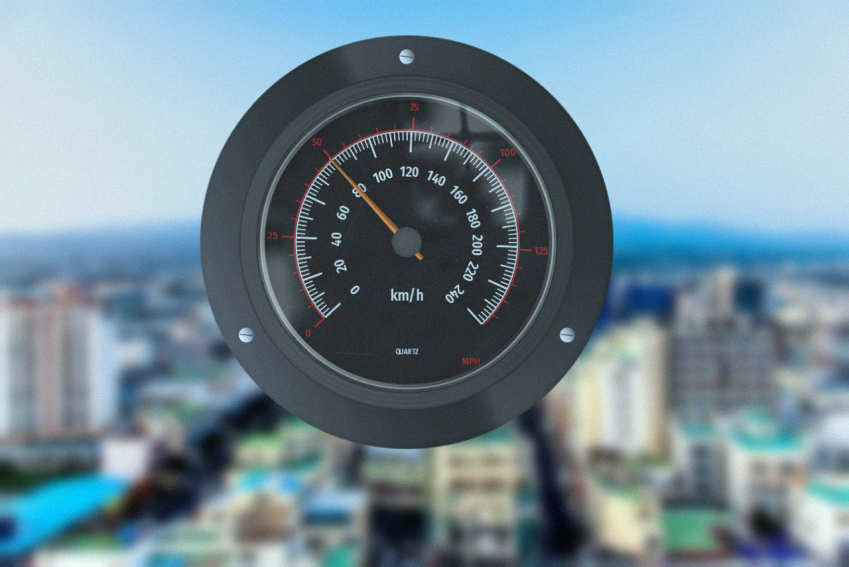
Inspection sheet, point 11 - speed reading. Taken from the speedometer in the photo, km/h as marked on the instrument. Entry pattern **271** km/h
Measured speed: **80** km/h
